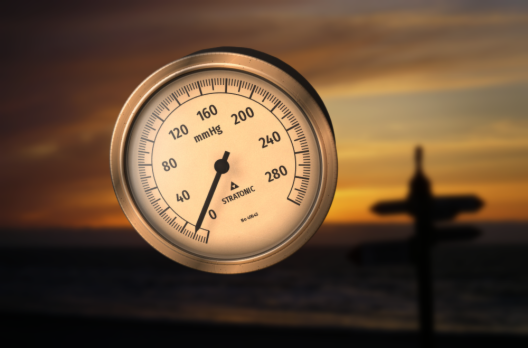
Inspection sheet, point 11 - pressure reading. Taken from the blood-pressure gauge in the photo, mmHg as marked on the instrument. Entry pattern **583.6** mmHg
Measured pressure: **10** mmHg
